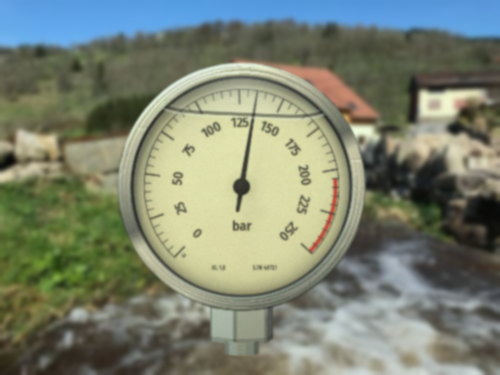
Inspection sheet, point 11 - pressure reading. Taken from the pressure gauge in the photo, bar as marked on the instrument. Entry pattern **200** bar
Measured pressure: **135** bar
